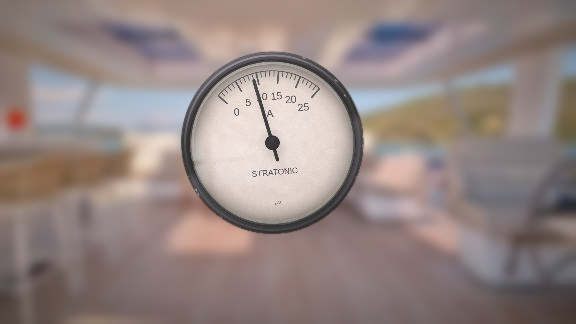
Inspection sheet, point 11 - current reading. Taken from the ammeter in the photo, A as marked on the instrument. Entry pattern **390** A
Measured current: **9** A
